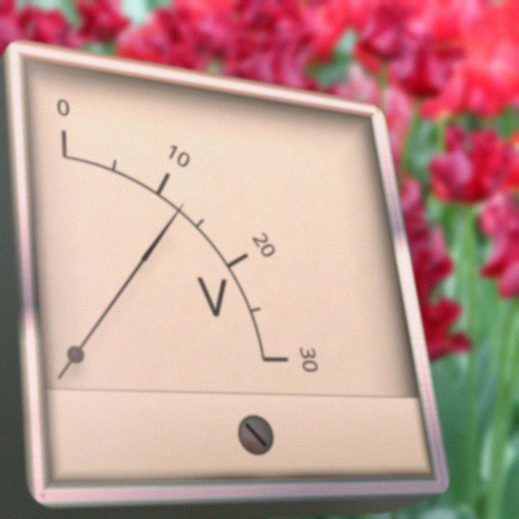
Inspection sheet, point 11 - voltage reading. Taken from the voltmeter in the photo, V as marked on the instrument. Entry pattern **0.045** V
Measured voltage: **12.5** V
